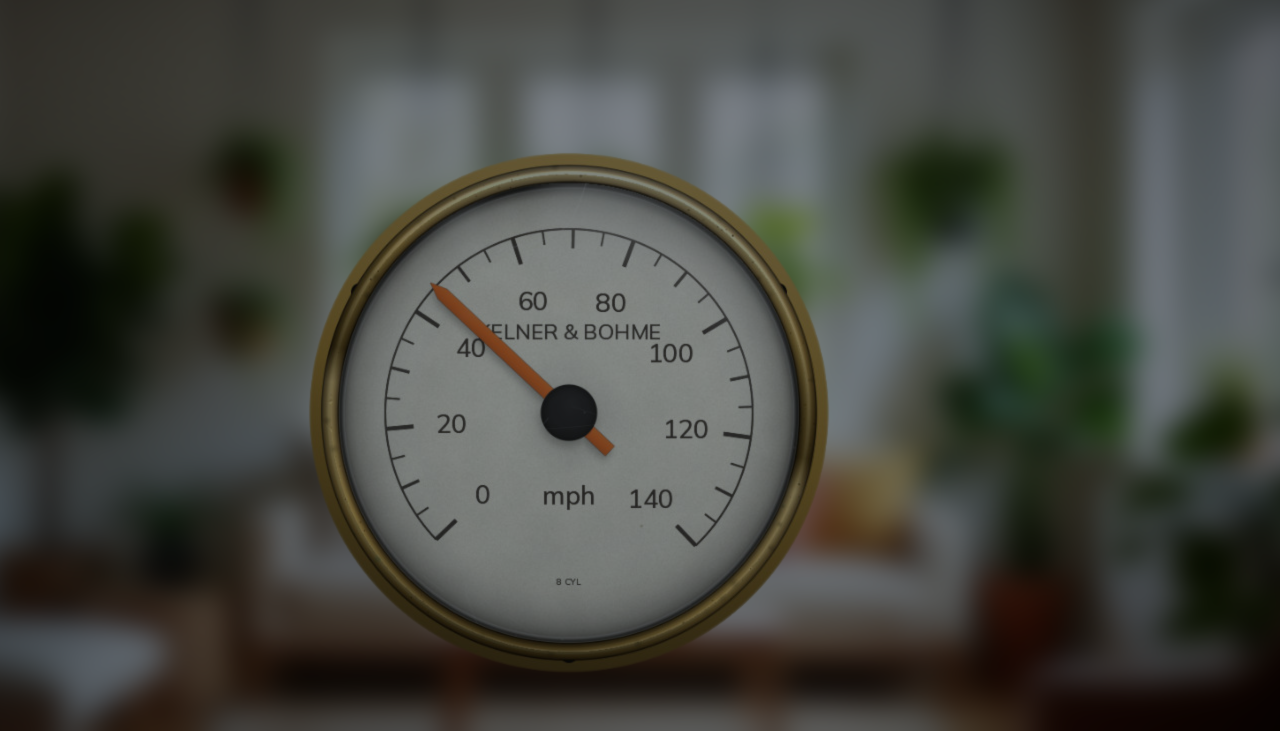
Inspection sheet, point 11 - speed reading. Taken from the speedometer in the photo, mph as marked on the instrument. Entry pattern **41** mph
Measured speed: **45** mph
